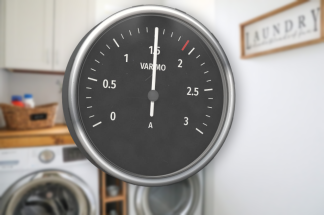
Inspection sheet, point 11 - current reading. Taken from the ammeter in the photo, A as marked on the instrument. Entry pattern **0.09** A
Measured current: **1.5** A
